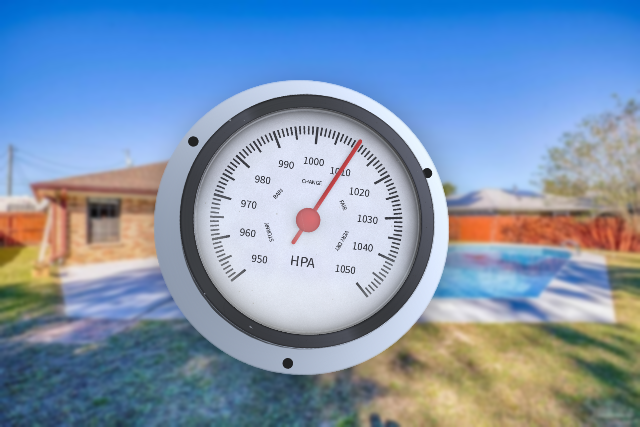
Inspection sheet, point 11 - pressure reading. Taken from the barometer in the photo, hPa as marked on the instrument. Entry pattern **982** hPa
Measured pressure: **1010** hPa
